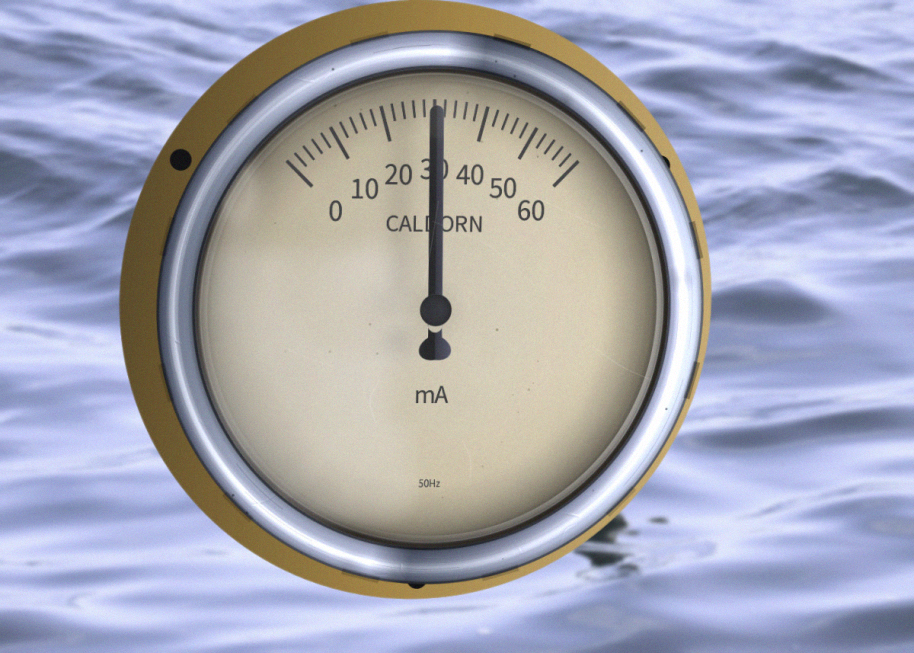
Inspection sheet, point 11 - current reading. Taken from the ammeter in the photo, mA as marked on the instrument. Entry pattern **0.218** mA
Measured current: **30** mA
